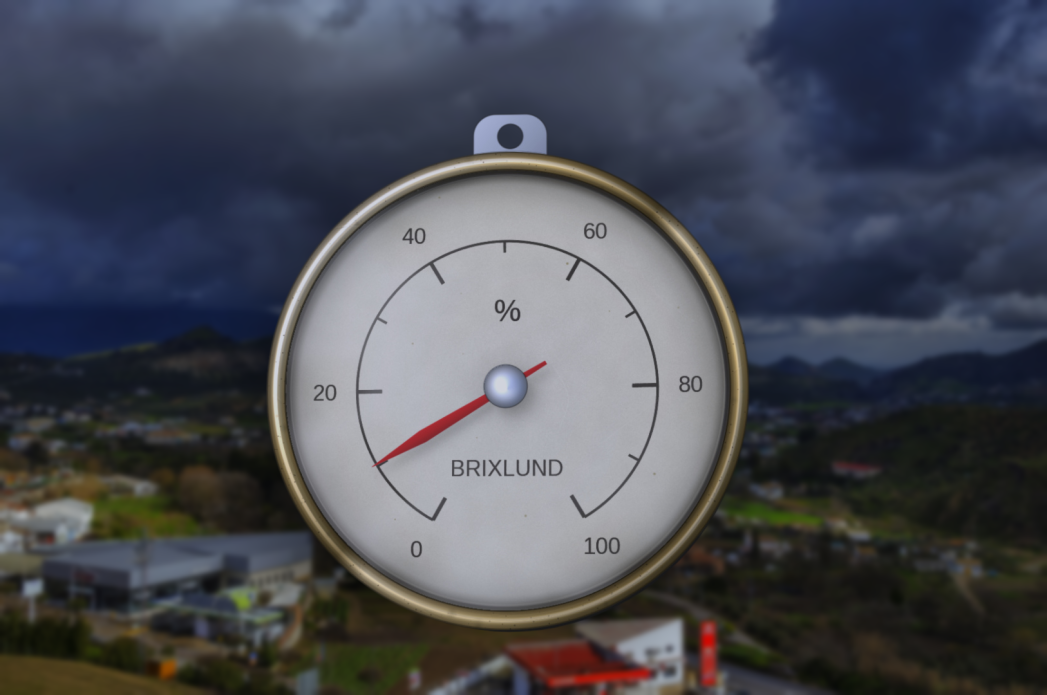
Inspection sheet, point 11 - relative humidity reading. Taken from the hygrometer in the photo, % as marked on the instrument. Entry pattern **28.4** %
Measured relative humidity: **10** %
